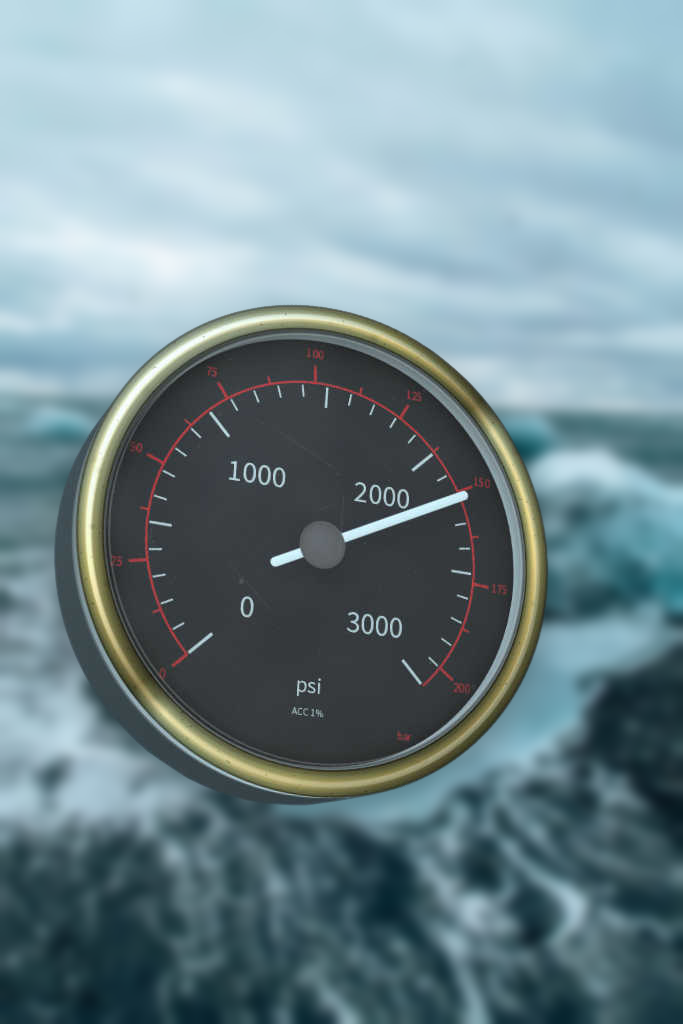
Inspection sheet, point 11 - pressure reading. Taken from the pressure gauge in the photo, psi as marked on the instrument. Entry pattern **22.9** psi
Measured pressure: **2200** psi
